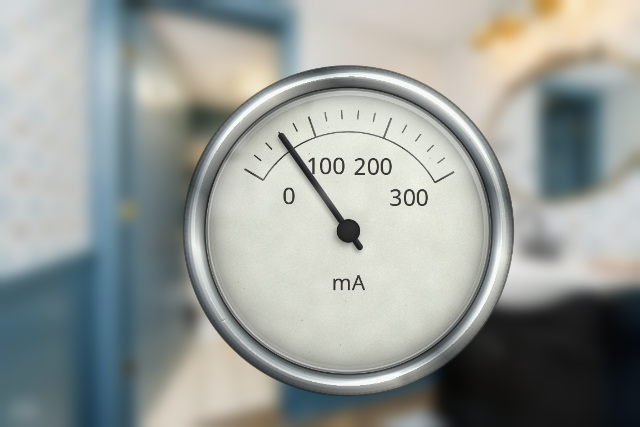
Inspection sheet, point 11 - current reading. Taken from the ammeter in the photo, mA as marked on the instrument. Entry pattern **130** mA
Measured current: **60** mA
